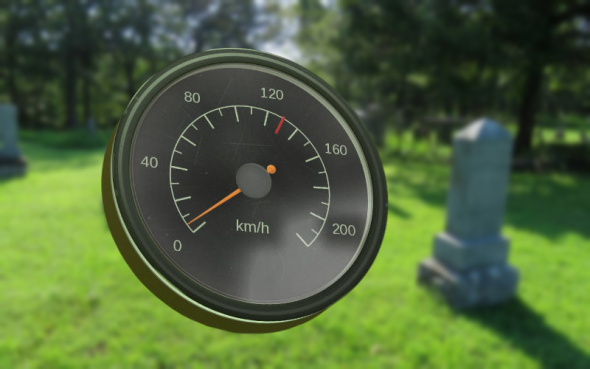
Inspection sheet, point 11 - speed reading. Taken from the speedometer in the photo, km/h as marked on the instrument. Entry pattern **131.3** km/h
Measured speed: **5** km/h
